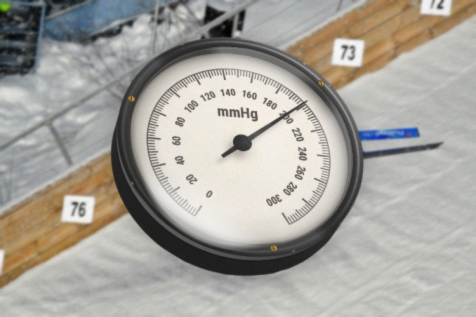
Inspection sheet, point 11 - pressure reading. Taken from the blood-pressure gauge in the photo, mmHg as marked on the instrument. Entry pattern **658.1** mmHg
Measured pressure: **200** mmHg
